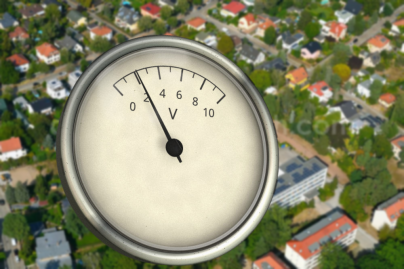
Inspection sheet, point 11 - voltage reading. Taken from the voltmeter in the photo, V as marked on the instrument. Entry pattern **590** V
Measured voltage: **2** V
